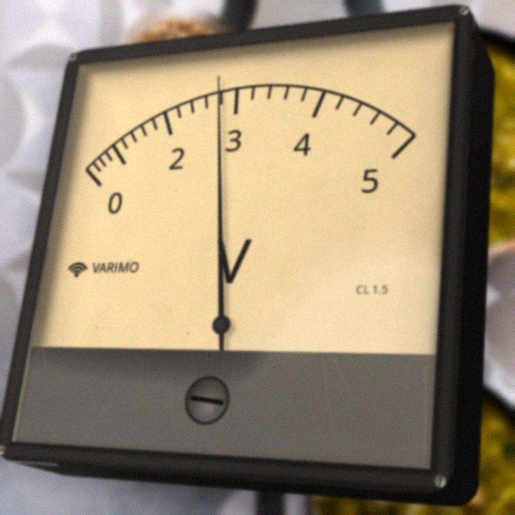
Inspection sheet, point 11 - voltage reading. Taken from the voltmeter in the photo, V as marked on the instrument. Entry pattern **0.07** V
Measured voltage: **2.8** V
